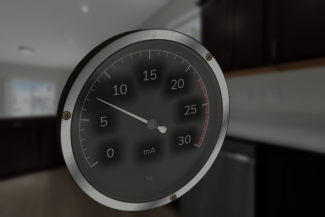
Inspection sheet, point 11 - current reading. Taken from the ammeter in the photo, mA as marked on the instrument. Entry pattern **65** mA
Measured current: **7.5** mA
